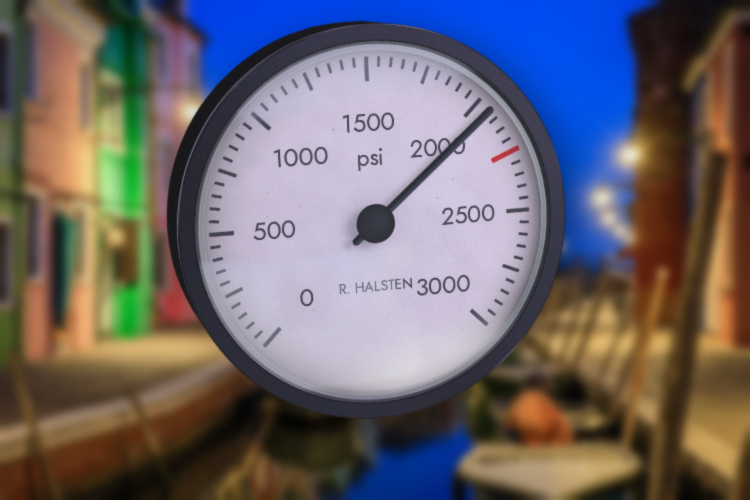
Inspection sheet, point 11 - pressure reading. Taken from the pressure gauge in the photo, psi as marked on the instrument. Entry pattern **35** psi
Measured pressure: **2050** psi
